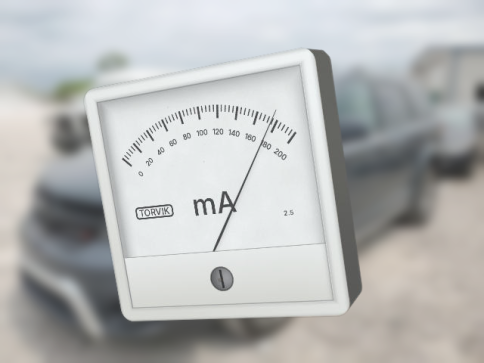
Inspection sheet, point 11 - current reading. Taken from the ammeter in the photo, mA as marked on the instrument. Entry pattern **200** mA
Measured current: **176** mA
